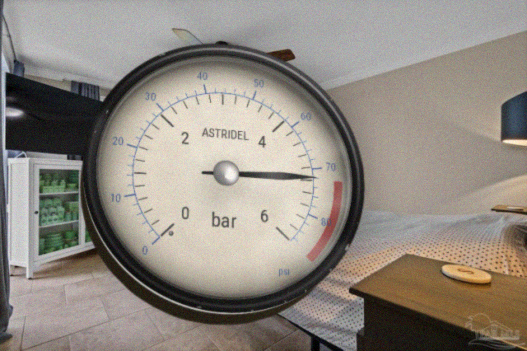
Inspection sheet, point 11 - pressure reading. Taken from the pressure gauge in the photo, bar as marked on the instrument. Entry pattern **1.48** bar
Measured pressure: **5** bar
